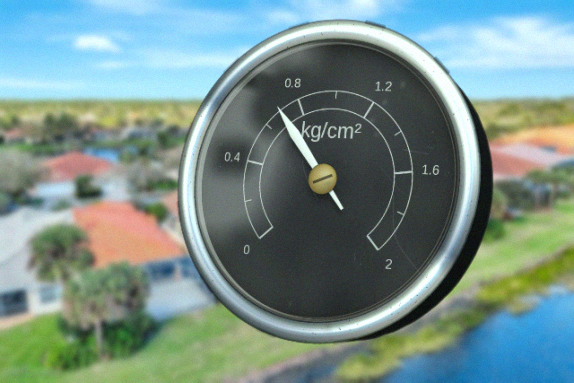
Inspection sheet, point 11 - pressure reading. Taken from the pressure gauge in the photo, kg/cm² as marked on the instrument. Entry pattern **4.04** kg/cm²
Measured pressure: **0.7** kg/cm²
